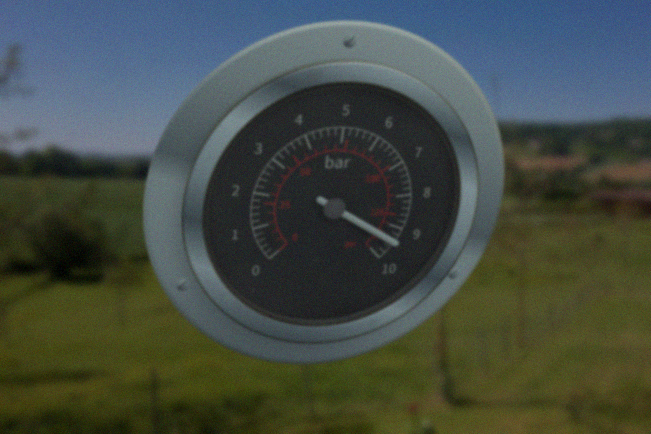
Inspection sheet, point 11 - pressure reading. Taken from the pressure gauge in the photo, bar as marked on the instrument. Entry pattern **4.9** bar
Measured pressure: **9.4** bar
